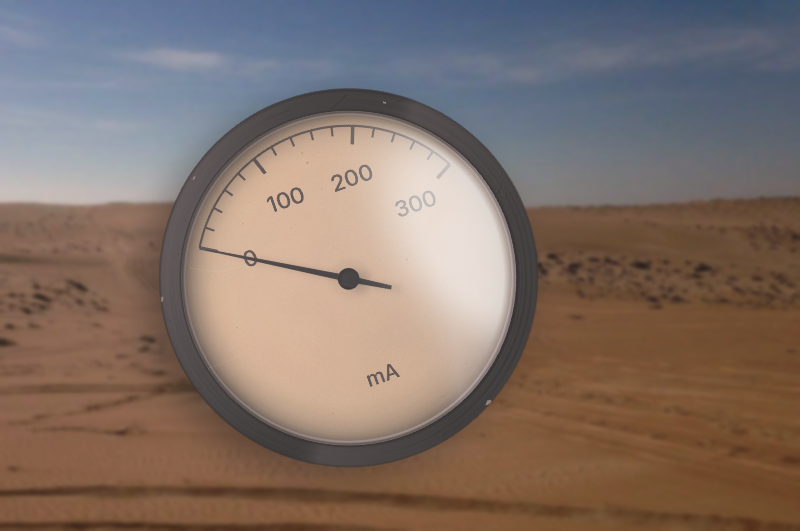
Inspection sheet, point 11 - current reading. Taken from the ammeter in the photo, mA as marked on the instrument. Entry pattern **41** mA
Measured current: **0** mA
